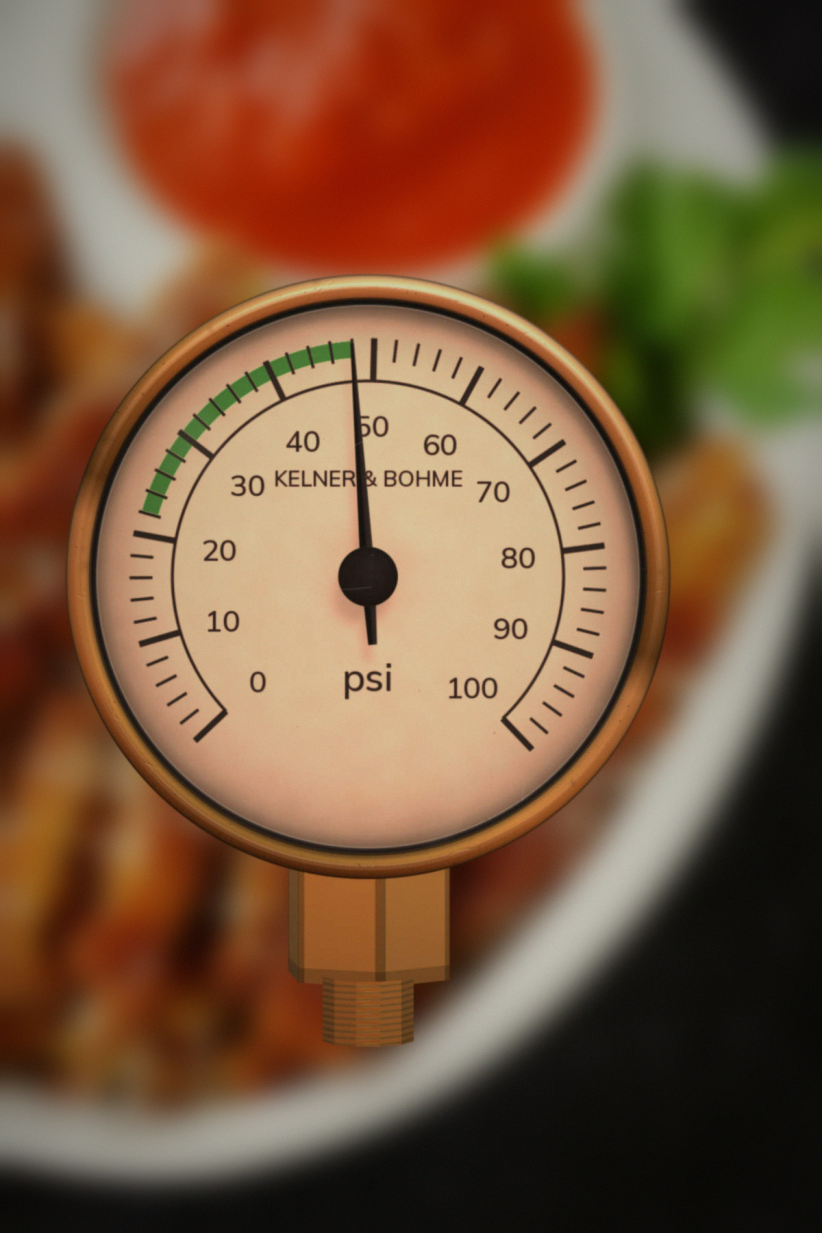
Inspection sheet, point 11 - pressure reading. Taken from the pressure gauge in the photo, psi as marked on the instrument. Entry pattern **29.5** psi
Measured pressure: **48** psi
